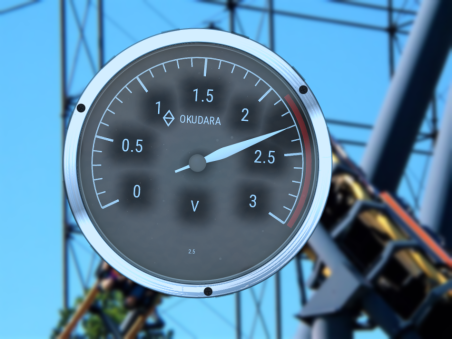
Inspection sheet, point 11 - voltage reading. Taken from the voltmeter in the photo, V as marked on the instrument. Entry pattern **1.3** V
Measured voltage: **2.3** V
